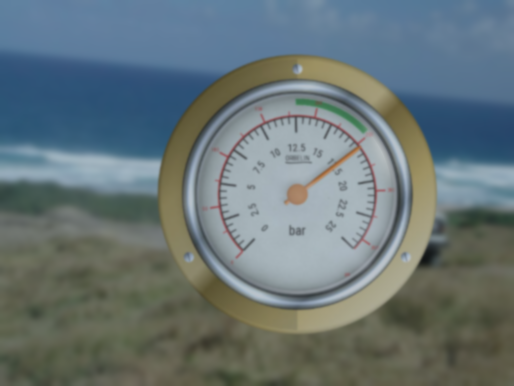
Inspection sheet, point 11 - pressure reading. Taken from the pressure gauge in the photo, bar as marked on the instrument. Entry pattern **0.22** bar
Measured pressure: **17.5** bar
